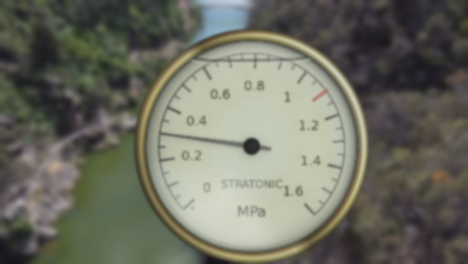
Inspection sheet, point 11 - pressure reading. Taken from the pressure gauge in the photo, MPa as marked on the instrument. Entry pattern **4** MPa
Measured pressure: **0.3** MPa
